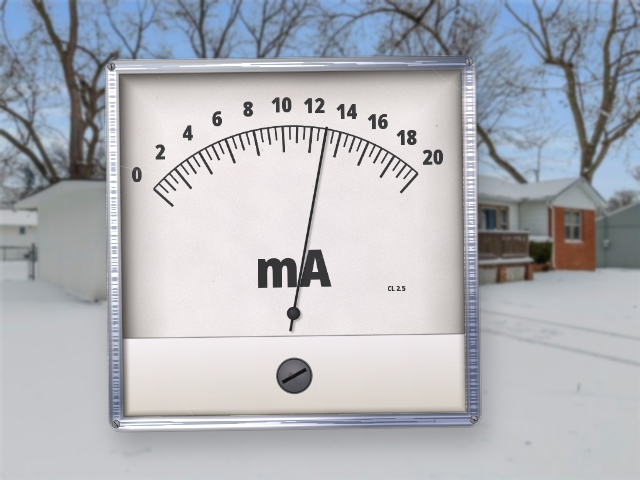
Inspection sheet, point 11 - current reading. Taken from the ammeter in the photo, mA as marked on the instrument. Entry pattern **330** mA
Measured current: **13** mA
